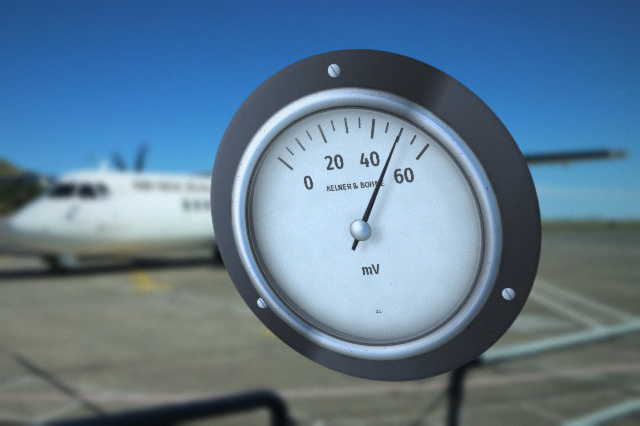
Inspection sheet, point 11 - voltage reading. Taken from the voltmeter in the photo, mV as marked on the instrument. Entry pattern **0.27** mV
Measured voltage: **50** mV
